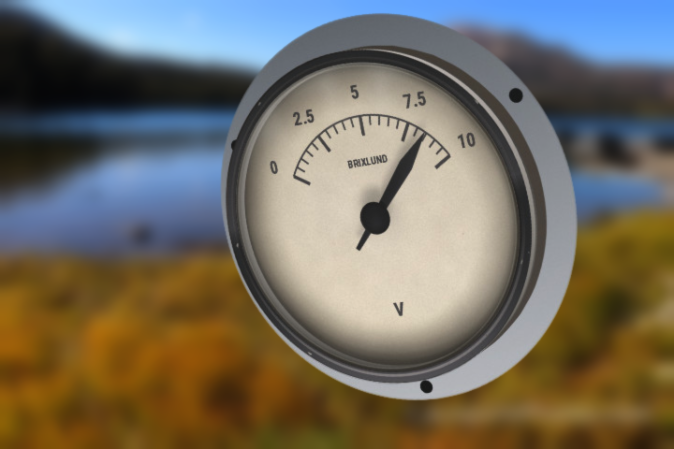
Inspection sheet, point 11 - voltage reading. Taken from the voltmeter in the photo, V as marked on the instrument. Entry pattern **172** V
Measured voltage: **8.5** V
